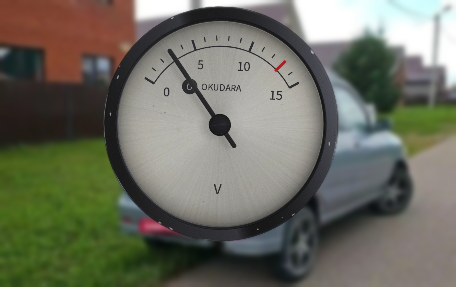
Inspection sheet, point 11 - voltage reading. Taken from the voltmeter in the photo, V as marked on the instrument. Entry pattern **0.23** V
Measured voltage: **3** V
